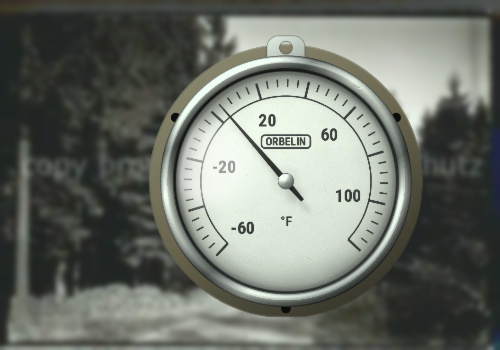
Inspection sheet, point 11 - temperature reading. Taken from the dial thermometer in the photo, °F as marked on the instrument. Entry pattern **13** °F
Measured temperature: **4** °F
